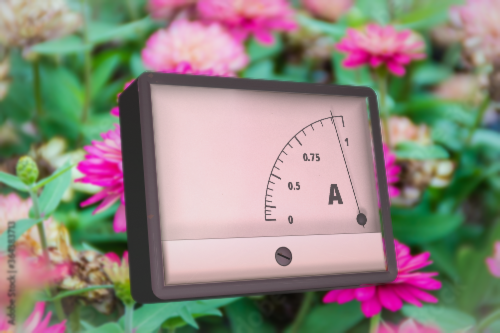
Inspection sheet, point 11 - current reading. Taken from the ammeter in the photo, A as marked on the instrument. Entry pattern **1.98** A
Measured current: **0.95** A
